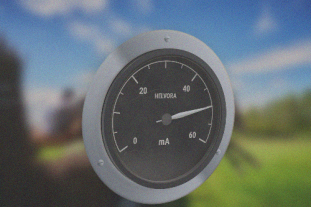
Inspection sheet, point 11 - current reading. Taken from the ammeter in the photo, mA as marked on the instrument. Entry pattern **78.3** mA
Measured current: **50** mA
